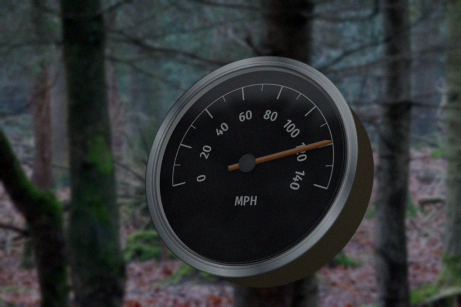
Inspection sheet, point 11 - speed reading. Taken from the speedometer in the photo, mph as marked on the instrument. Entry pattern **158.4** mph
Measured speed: **120** mph
